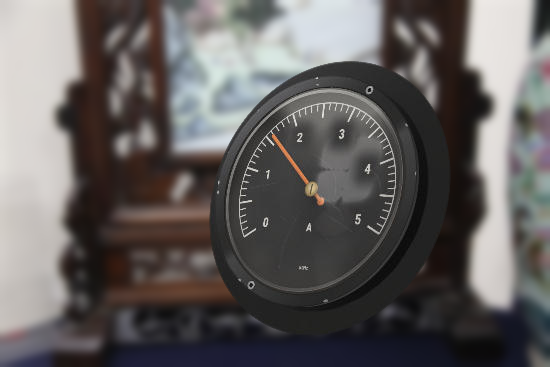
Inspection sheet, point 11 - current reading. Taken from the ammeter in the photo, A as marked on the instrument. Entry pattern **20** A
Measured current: **1.6** A
